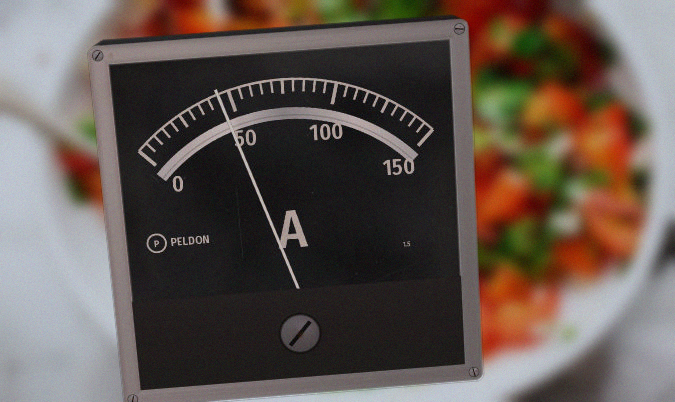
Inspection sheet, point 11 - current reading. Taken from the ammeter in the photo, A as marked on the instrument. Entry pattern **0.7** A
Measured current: **45** A
